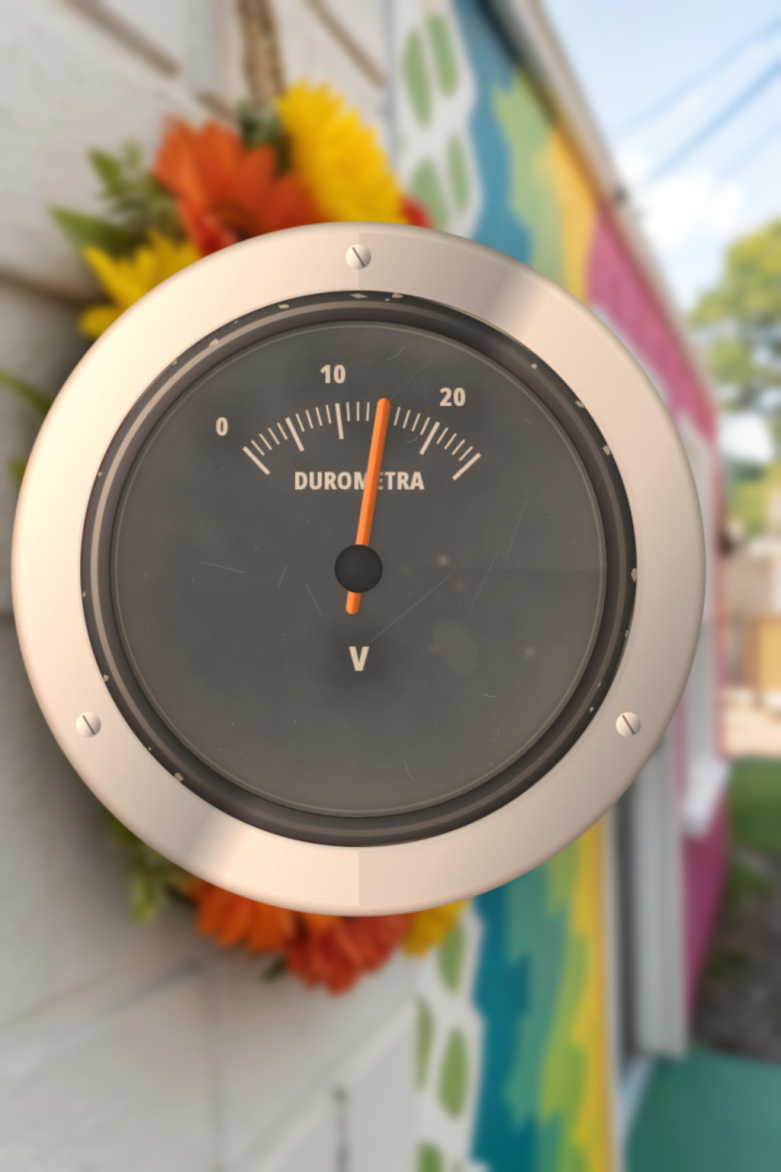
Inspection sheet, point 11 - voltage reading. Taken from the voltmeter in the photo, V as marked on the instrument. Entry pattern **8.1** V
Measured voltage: **14.5** V
